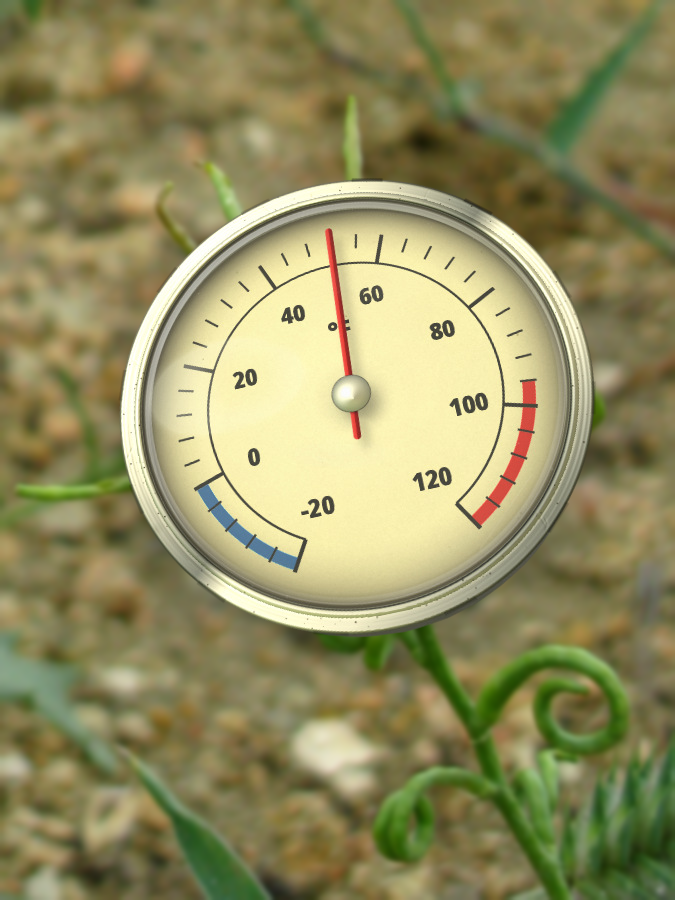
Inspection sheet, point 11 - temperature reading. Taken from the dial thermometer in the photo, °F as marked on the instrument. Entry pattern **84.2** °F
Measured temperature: **52** °F
